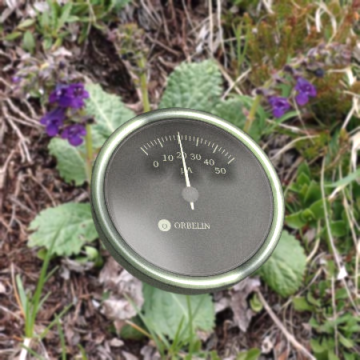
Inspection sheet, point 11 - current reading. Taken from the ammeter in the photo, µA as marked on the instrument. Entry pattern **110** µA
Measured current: **20** µA
